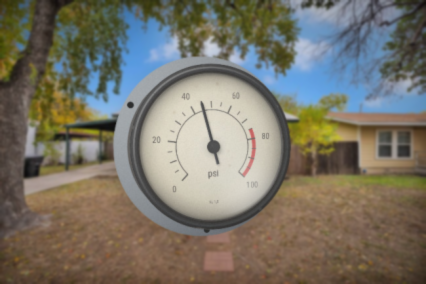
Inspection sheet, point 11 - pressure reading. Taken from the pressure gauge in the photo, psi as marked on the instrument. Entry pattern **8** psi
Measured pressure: **45** psi
